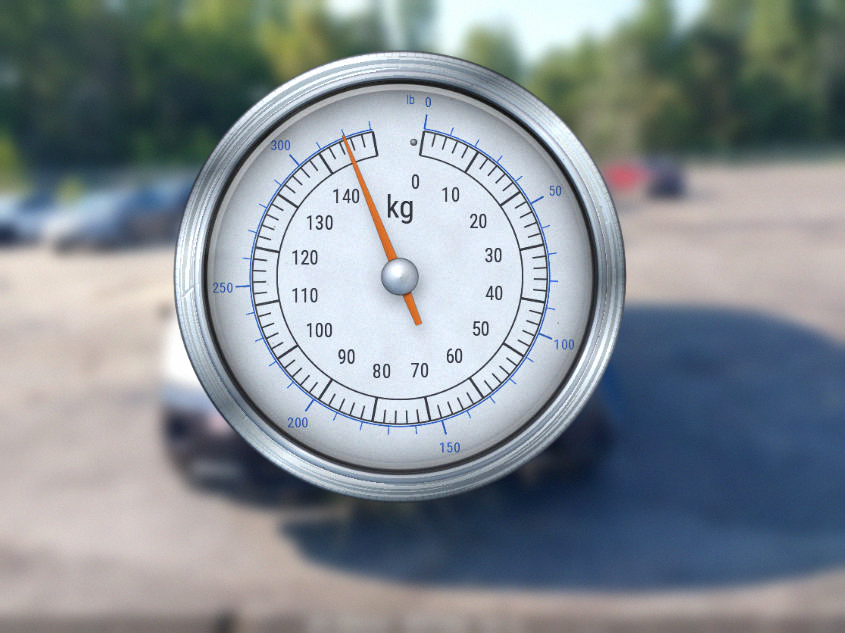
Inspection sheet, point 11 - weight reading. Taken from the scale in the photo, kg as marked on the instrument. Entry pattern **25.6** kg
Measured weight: **145** kg
